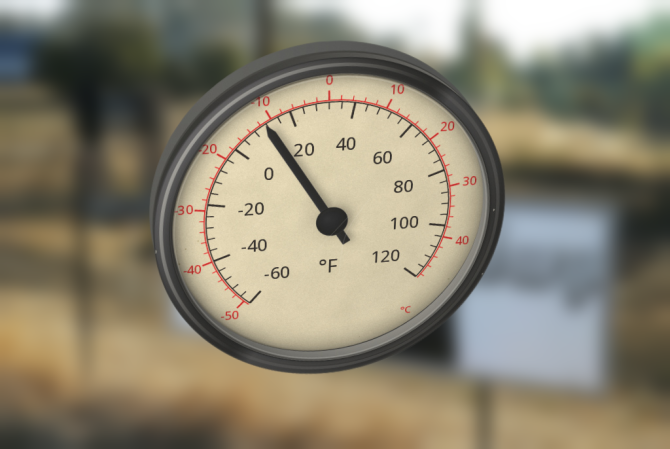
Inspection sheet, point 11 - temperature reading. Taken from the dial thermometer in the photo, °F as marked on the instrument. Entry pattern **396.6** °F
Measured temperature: **12** °F
